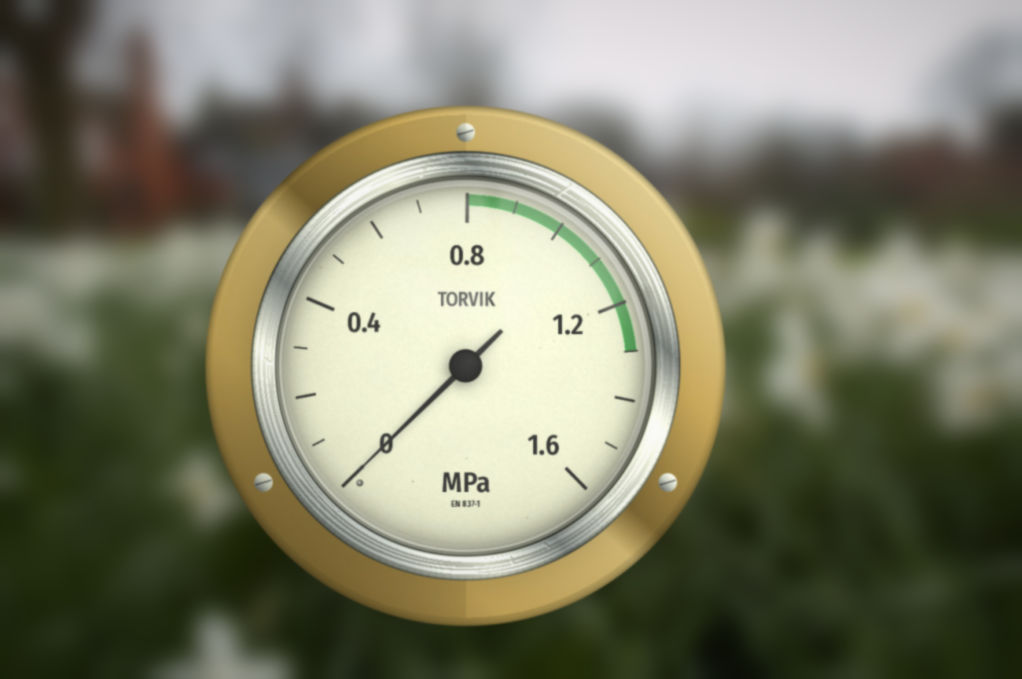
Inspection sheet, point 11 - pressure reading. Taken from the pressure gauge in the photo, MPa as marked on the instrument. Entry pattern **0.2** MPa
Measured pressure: **0** MPa
